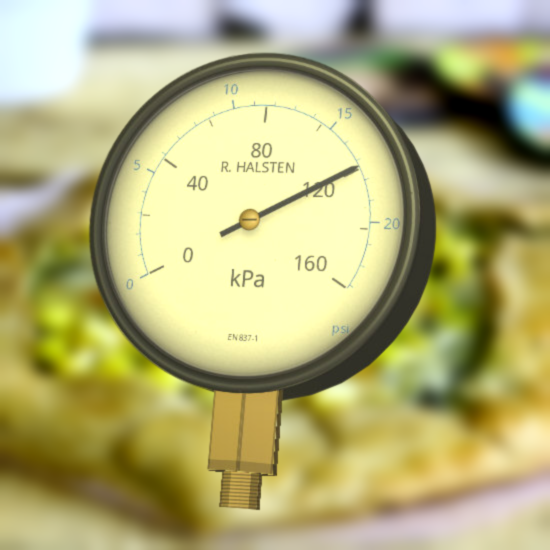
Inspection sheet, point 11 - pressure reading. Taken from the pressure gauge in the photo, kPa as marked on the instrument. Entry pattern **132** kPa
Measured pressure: **120** kPa
